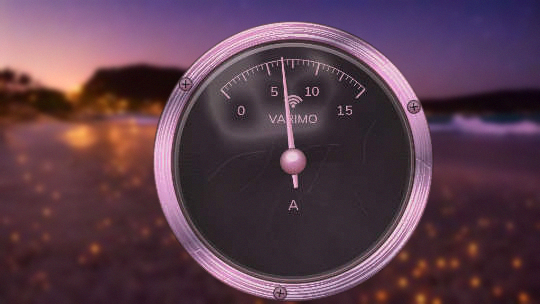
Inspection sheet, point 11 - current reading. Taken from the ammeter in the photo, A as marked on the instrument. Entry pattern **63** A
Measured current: **6.5** A
